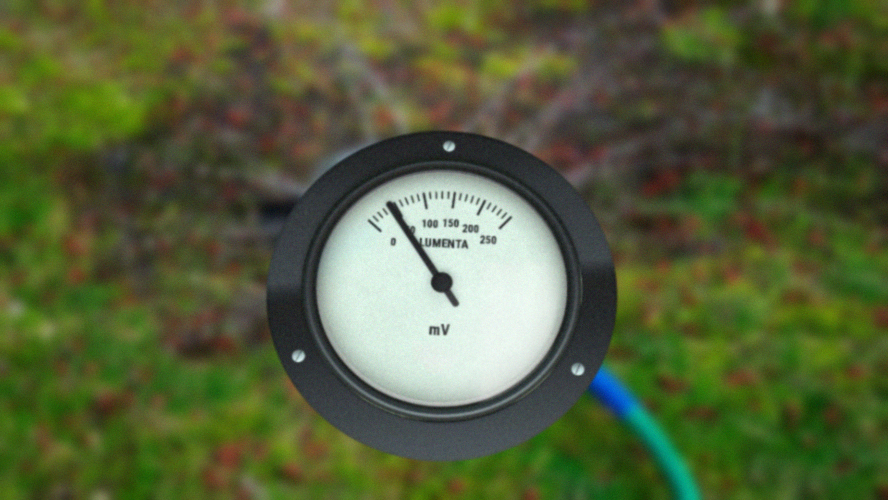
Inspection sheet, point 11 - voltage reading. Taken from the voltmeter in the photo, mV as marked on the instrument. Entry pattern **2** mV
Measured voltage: **40** mV
